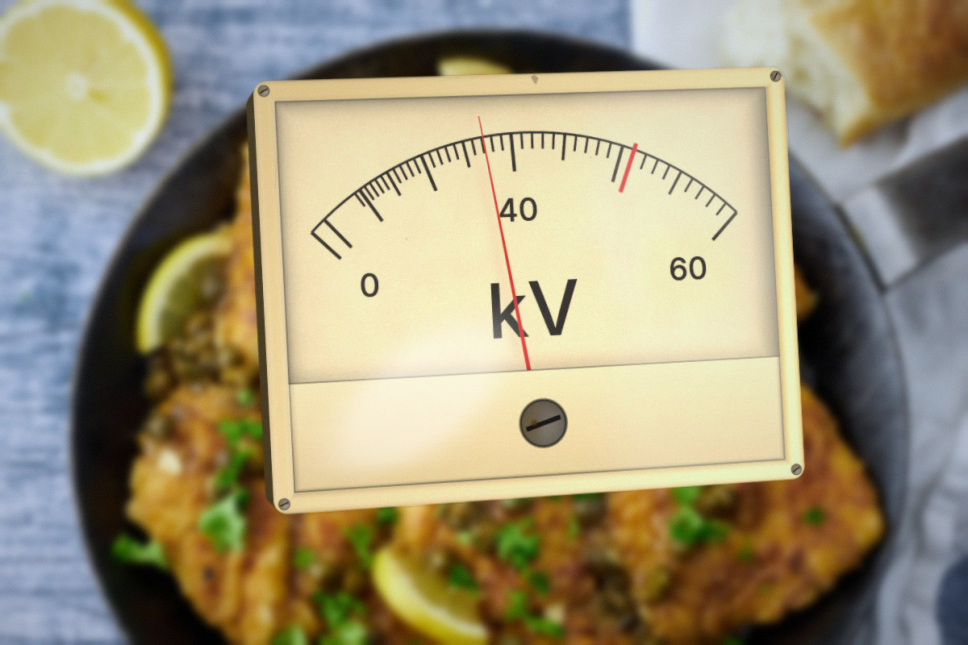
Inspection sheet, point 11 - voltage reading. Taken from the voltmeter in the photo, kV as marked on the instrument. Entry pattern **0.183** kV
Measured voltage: **37** kV
